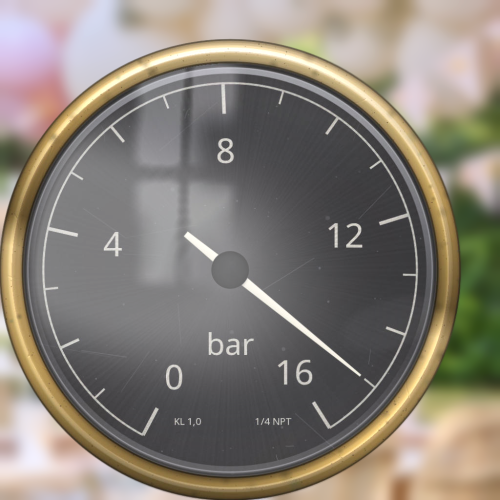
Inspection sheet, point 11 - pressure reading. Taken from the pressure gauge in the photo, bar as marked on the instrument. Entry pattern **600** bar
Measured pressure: **15** bar
